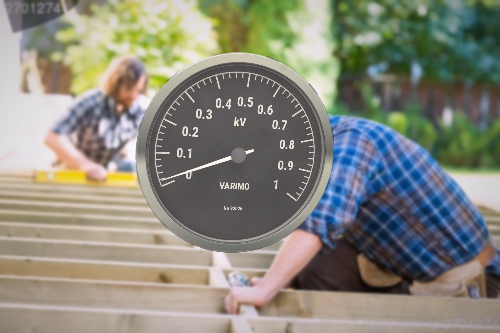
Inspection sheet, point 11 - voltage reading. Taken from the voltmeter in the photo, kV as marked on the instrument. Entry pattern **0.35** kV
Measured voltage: **0.02** kV
